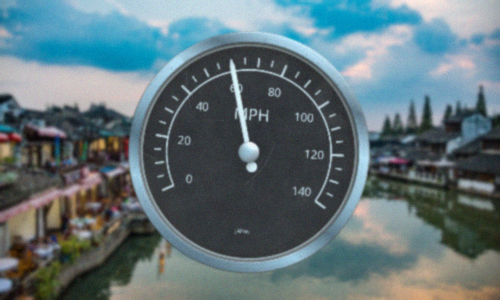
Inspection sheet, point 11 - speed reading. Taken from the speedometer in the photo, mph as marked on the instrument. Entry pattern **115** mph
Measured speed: **60** mph
